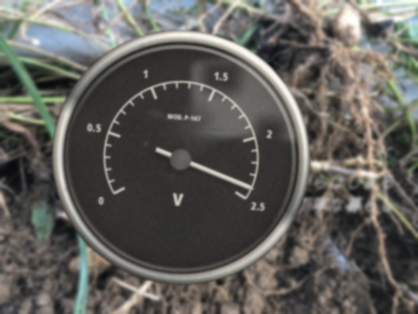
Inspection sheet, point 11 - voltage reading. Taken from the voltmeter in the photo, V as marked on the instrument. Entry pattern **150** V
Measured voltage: **2.4** V
